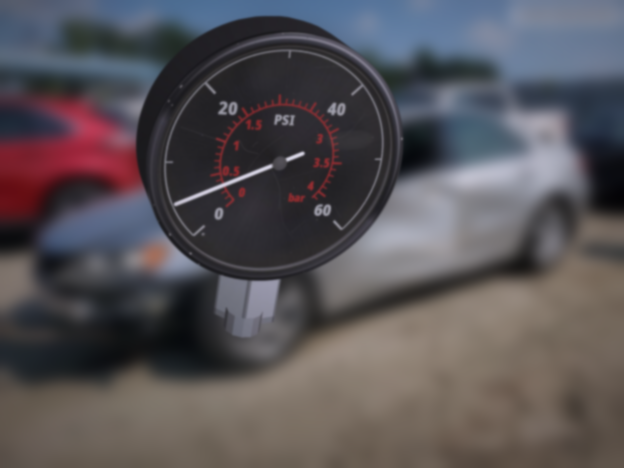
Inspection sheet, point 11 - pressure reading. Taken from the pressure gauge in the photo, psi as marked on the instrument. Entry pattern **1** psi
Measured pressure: **5** psi
